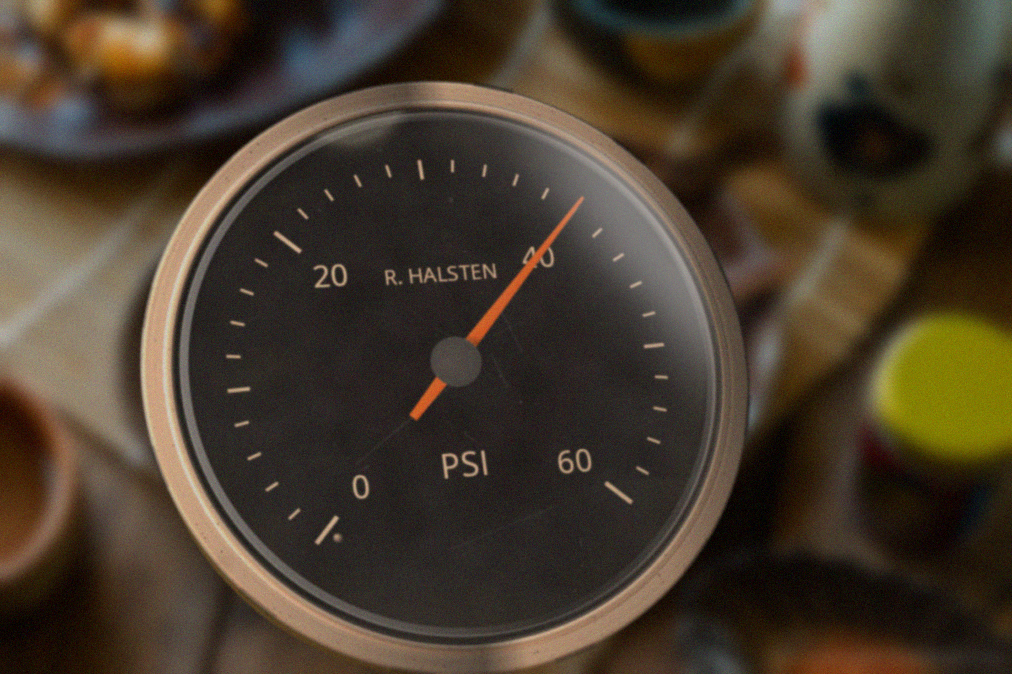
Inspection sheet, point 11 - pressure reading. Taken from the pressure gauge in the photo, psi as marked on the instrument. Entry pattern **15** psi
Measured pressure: **40** psi
